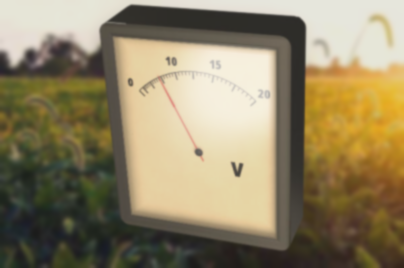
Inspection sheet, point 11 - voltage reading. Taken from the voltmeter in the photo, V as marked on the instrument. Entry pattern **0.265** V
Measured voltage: **7.5** V
